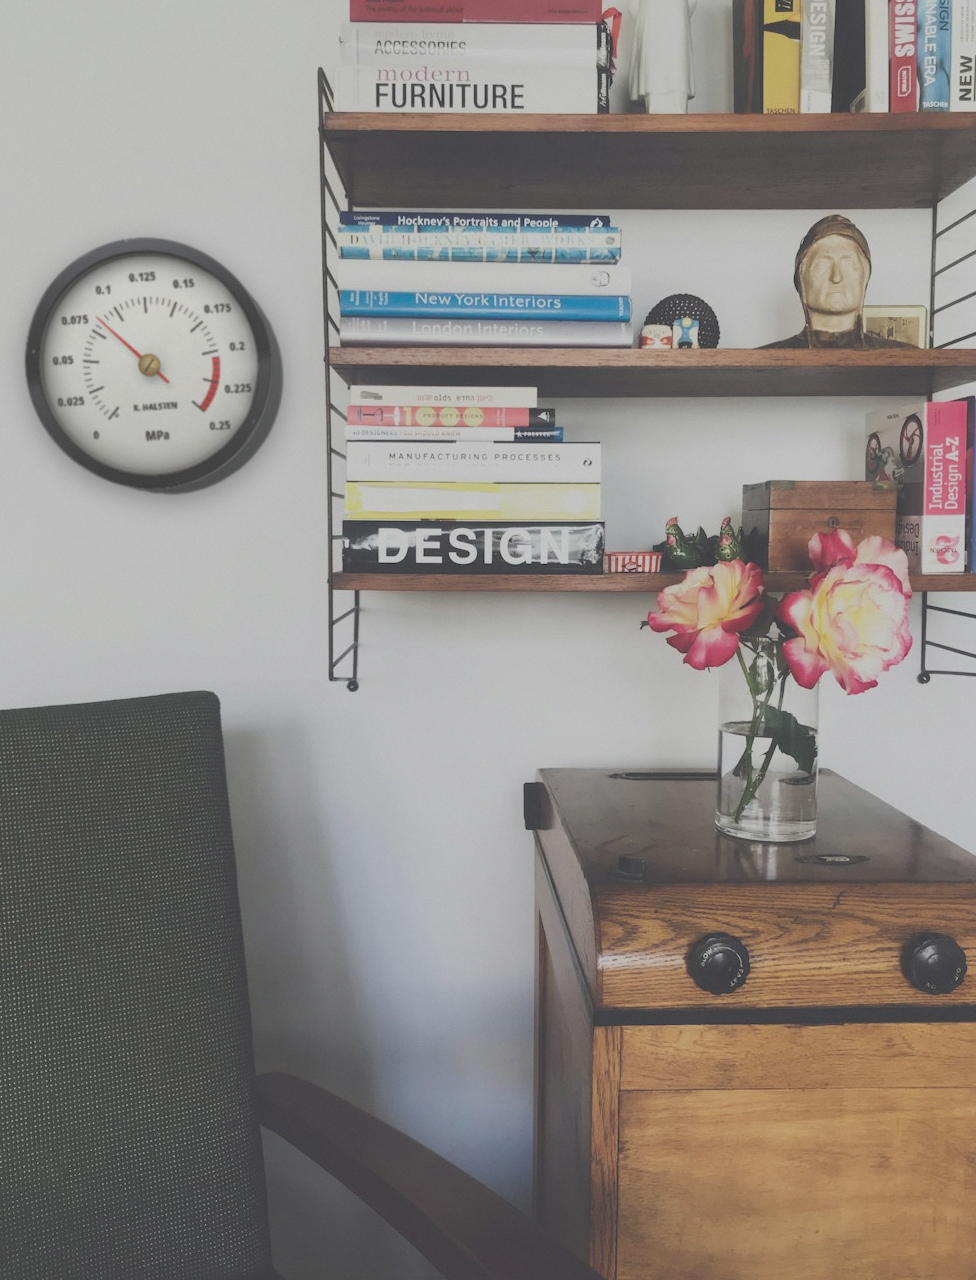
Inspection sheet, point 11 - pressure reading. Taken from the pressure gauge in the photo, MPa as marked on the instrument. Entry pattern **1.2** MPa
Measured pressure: **0.085** MPa
